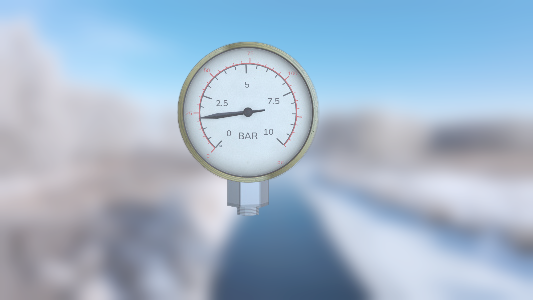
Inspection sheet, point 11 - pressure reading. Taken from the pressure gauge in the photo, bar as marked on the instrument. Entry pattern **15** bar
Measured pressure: **1.5** bar
